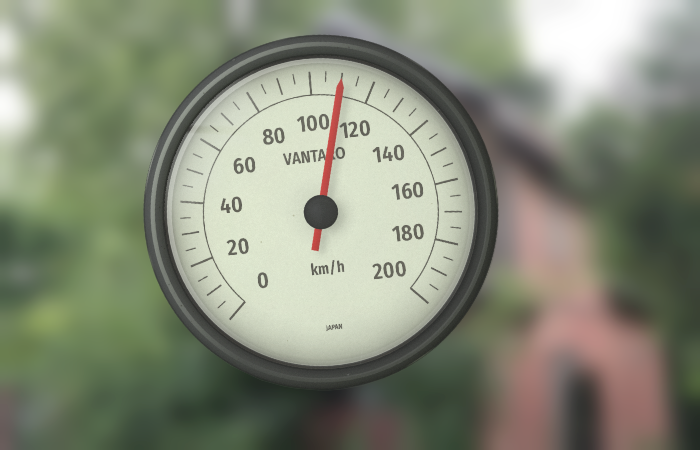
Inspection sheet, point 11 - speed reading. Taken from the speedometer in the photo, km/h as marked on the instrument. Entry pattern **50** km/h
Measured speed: **110** km/h
